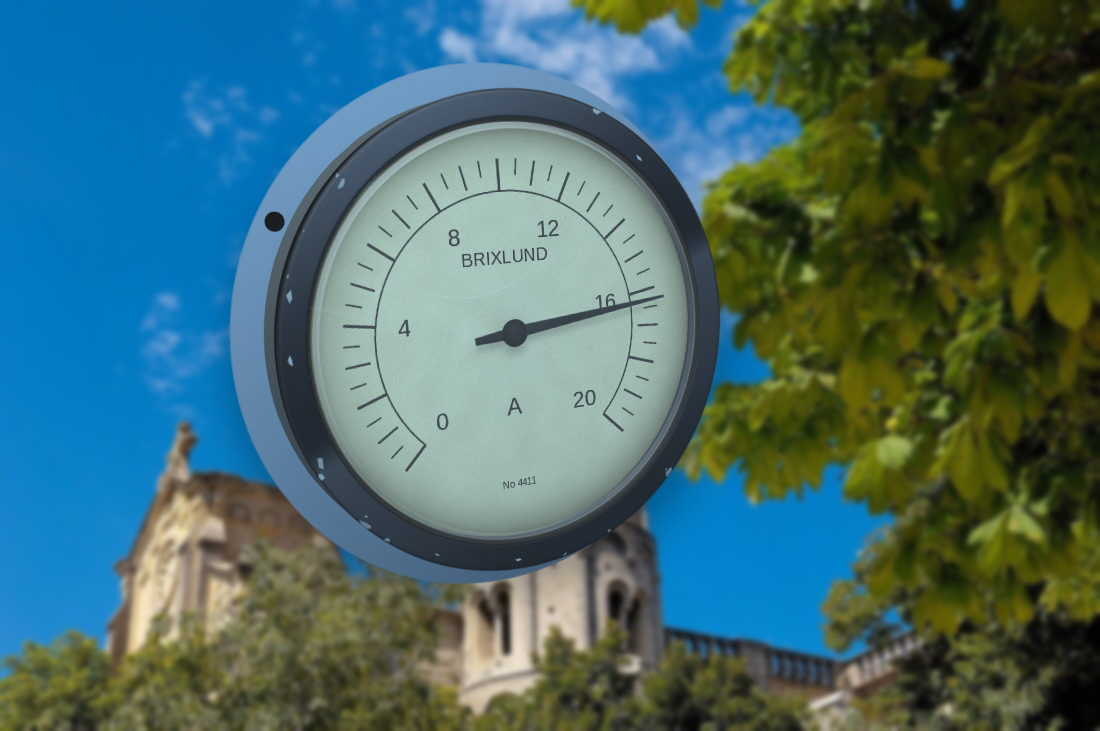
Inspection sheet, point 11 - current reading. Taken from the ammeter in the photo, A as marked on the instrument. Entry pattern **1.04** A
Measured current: **16.25** A
